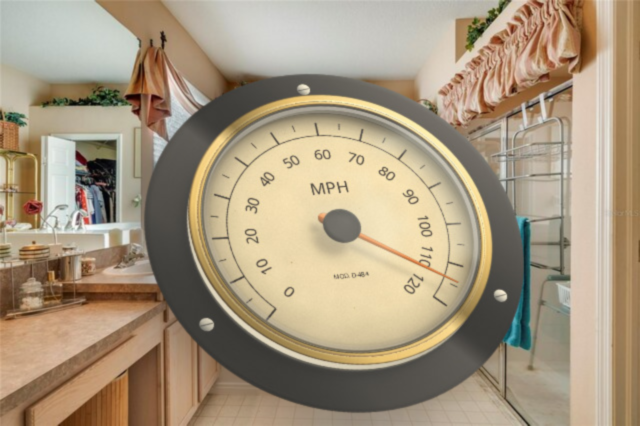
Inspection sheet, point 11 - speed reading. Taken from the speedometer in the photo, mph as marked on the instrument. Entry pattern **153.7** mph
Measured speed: **115** mph
